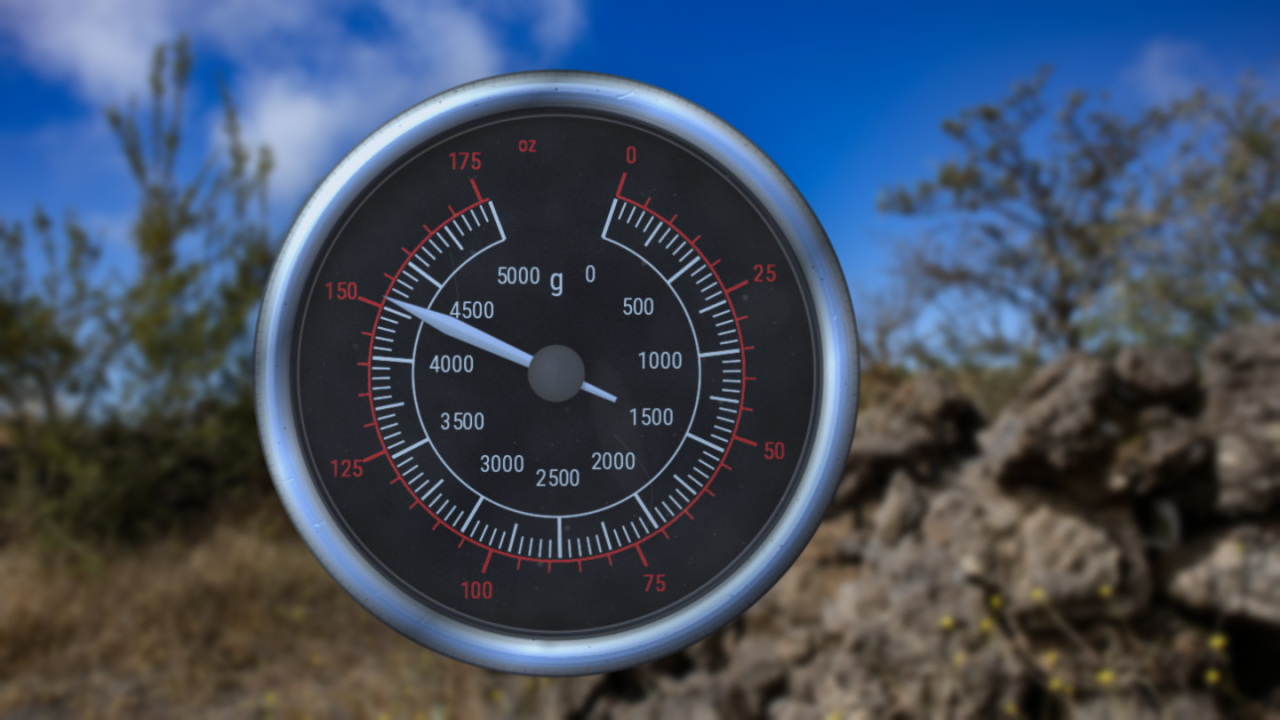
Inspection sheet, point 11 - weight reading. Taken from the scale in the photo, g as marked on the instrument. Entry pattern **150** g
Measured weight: **4300** g
